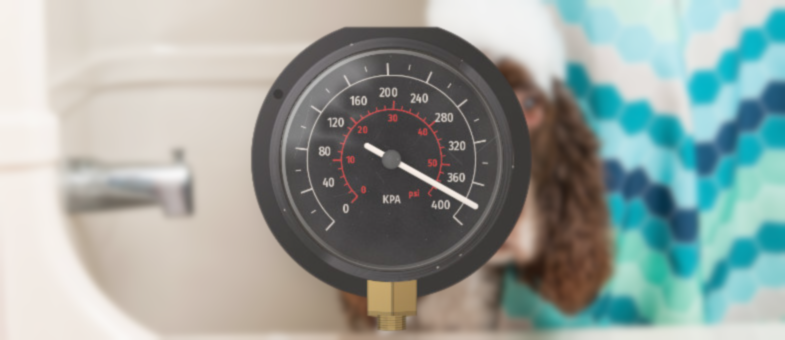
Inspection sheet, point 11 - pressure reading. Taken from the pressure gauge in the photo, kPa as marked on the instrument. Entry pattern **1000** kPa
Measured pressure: **380** kPa
